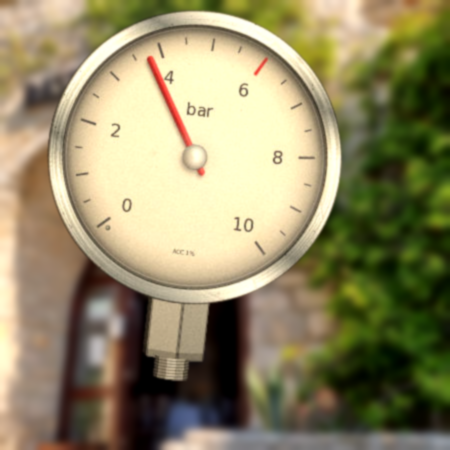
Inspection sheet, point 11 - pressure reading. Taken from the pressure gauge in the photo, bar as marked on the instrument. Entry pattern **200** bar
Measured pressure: **3.75** bar
